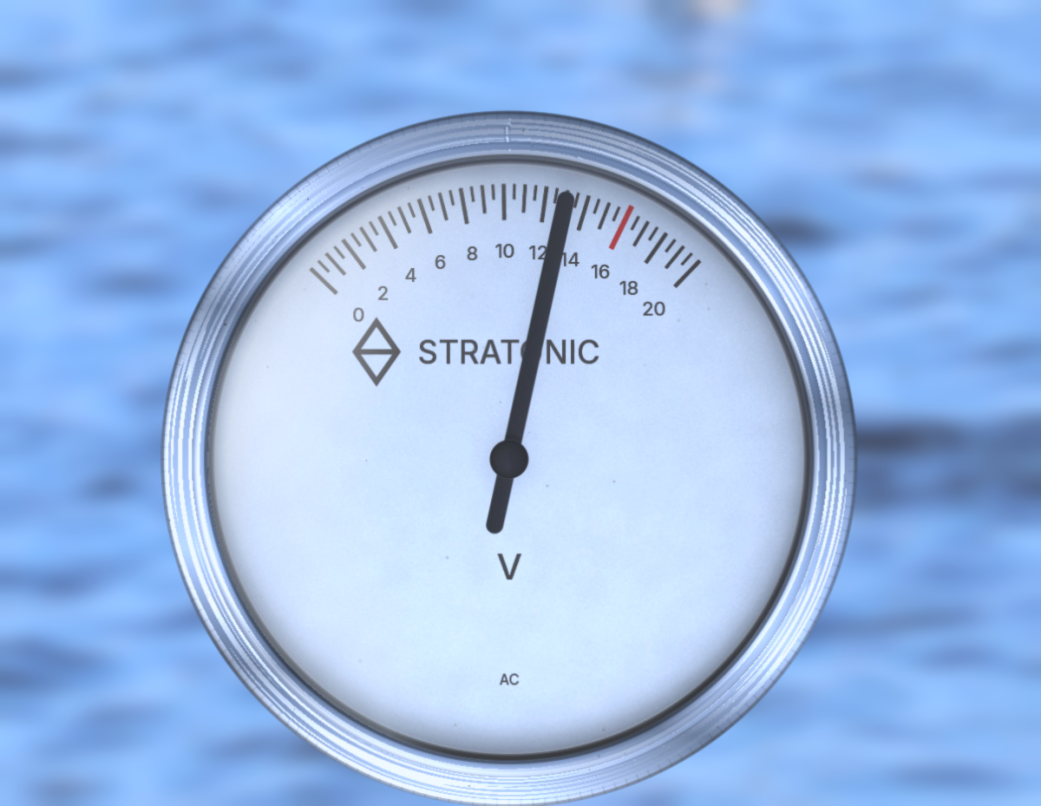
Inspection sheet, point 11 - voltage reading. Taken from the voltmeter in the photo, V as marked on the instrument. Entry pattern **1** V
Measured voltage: **13** V
